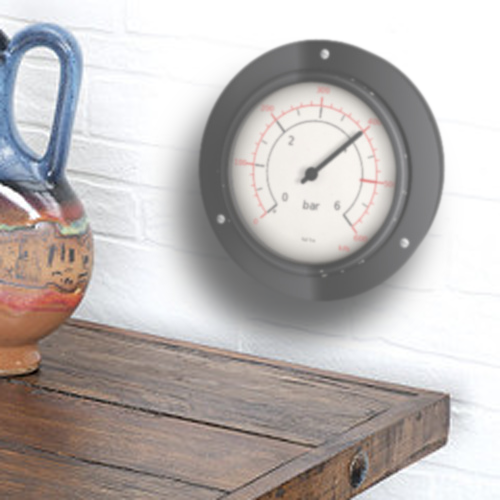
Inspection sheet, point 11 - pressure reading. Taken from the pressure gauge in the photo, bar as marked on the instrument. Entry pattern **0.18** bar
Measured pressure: **4** bar
